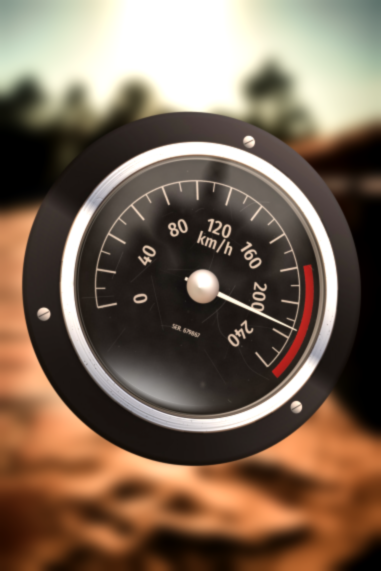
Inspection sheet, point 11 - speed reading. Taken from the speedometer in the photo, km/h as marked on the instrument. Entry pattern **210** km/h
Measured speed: **215** km/h
